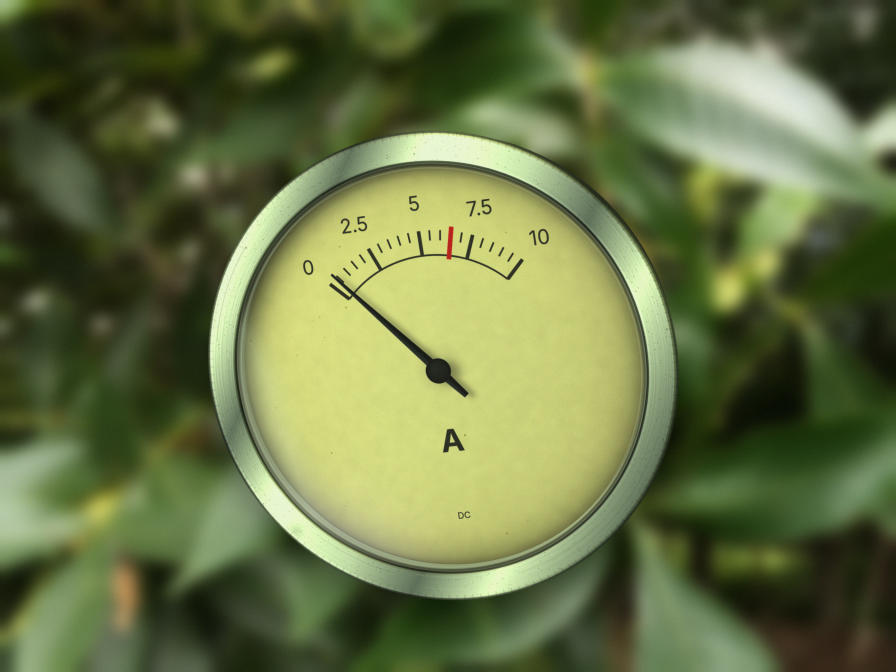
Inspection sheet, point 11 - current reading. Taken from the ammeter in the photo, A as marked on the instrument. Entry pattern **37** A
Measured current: **0.5** A
